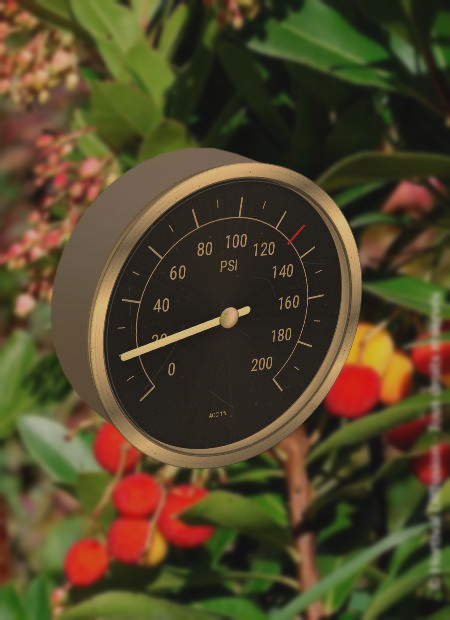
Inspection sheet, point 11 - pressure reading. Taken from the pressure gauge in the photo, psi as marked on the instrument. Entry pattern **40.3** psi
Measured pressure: **20** psi
